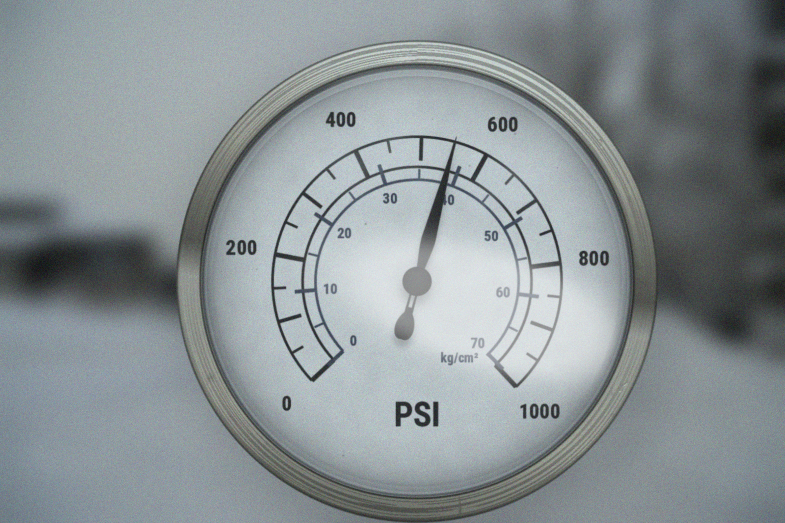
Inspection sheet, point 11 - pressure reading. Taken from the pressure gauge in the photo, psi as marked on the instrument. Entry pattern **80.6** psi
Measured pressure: **550** psi
